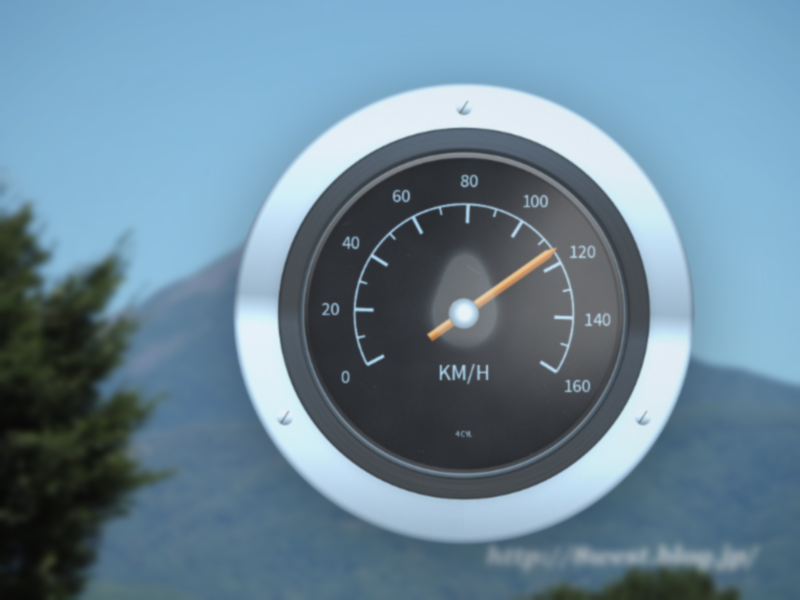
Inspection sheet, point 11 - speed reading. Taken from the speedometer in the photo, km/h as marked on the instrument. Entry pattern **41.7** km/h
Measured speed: **115** km/h
